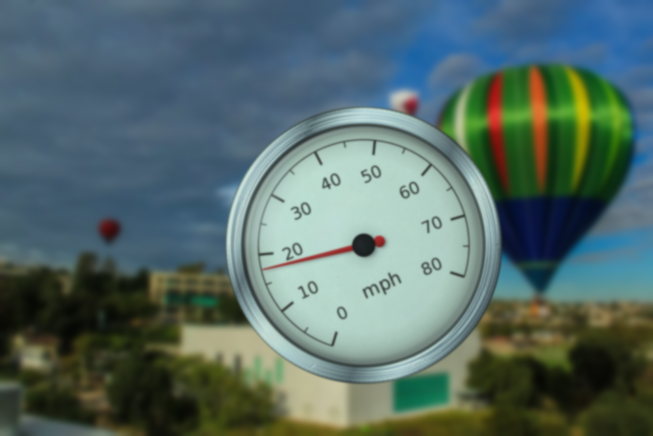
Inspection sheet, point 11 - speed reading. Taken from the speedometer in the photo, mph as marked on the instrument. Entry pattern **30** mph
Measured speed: **17.5** mph
